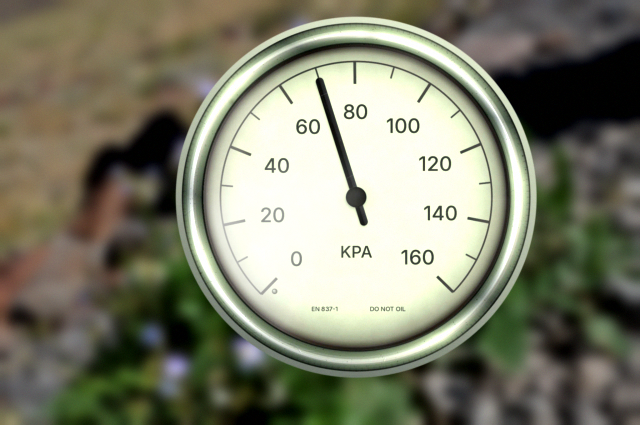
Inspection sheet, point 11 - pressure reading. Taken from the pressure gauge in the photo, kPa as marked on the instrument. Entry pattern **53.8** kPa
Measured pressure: **70** kPa
